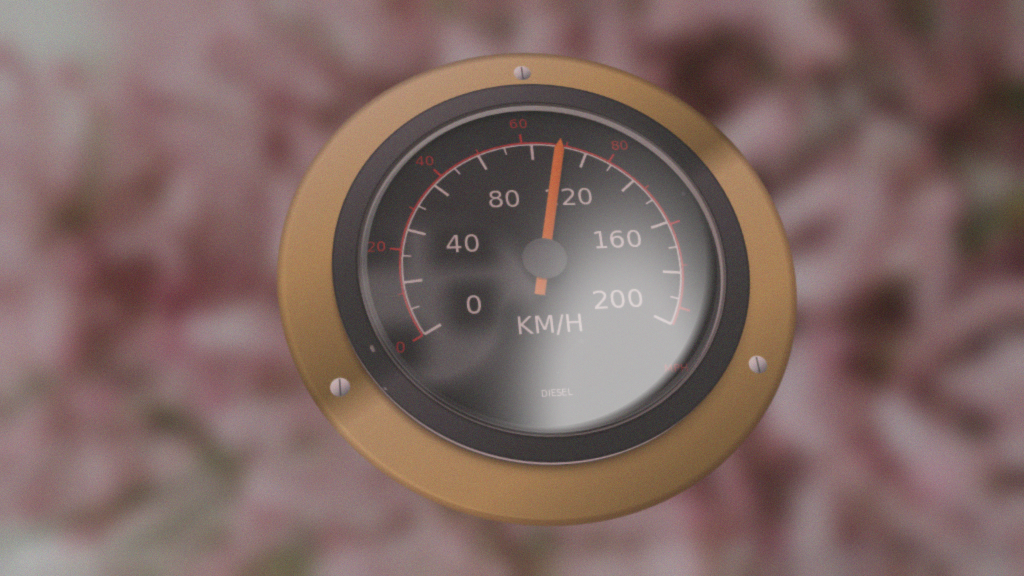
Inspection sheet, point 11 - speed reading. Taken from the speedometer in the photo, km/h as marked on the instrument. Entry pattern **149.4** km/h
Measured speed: **110** km/h
